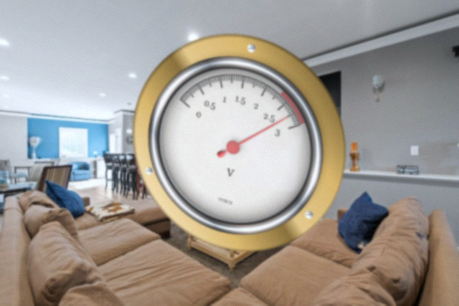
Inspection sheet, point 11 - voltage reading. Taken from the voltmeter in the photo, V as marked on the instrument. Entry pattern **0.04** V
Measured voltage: **2.75** V
